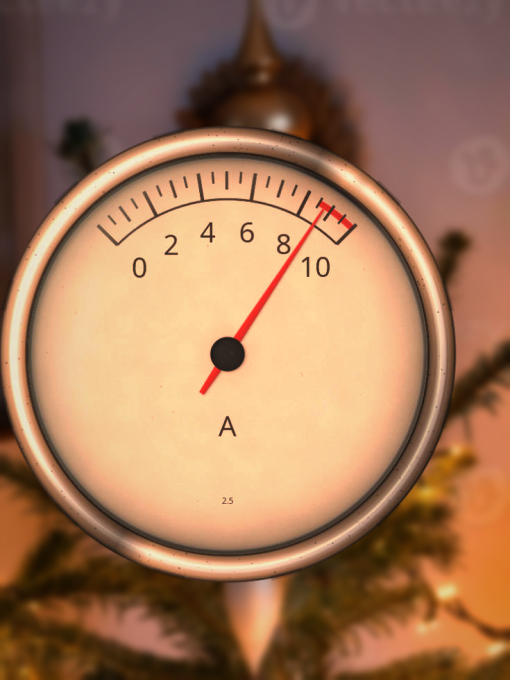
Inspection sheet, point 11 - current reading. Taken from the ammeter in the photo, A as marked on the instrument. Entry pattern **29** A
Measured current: **8.75** A
